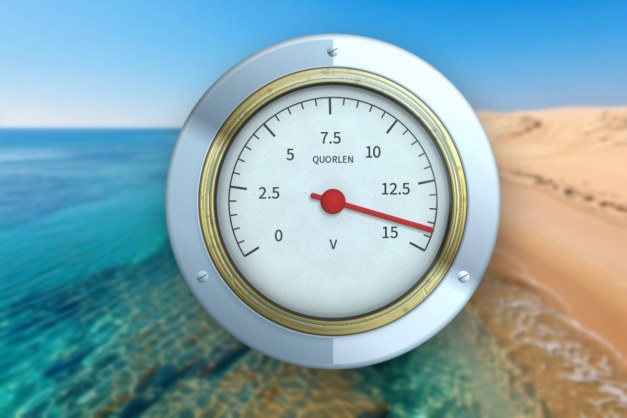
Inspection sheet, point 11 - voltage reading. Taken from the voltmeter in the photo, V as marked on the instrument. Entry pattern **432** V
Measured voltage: **14.25** V
